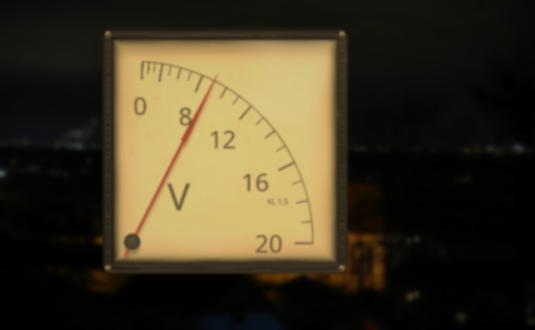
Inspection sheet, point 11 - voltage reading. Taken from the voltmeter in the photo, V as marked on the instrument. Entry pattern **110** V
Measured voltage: **9** V
